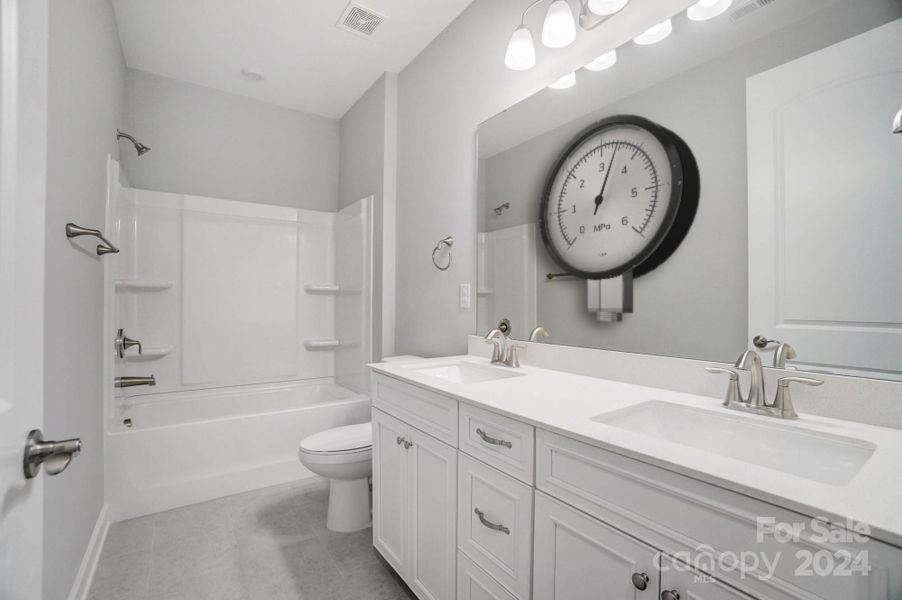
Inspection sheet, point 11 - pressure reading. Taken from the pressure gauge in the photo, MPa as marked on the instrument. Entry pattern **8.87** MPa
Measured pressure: **3.5** MPa
